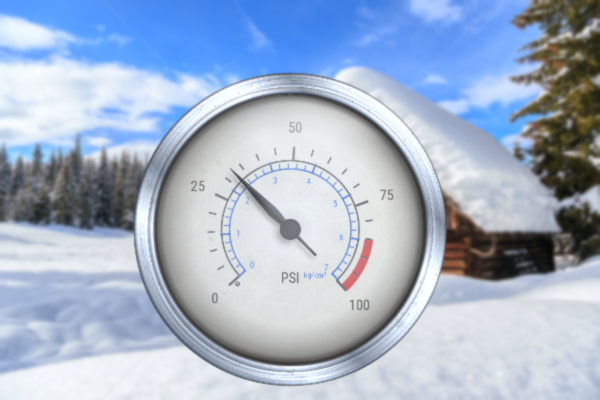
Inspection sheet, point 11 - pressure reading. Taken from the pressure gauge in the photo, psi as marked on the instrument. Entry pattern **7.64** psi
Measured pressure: **32.5** psi
